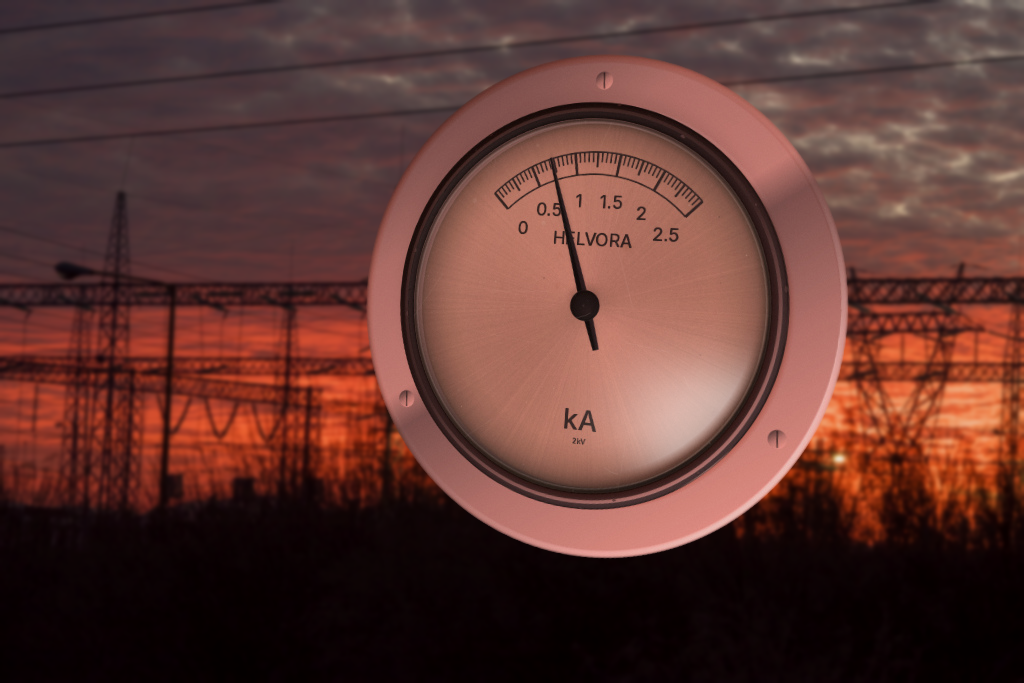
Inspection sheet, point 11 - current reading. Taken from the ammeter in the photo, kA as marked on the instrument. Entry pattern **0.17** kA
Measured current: **0.75** kA
